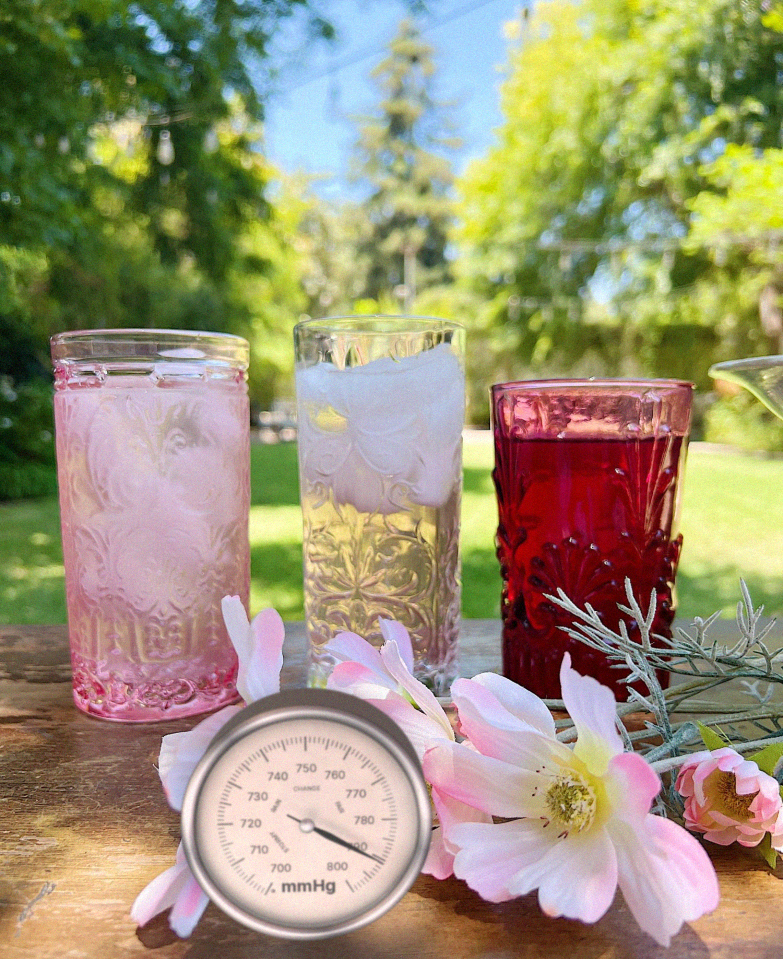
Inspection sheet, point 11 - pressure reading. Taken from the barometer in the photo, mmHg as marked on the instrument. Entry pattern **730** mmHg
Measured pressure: **790** mmHg
